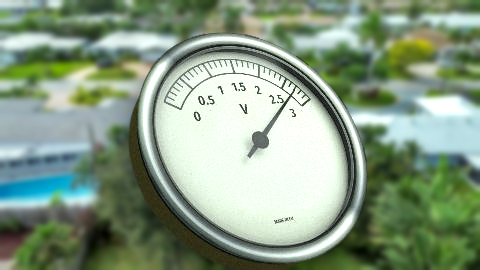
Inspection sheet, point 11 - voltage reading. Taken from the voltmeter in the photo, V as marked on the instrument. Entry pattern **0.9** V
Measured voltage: **2.7** V
